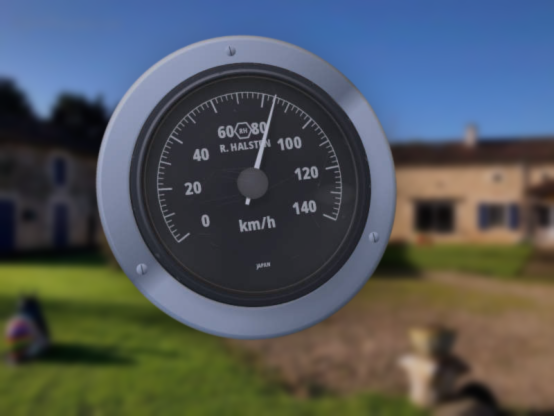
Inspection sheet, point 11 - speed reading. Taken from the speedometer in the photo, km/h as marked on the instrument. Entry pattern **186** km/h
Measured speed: **84** km/h
